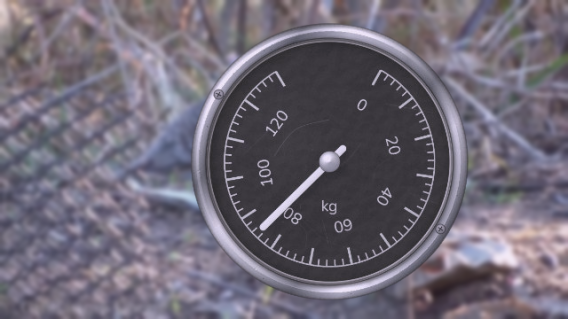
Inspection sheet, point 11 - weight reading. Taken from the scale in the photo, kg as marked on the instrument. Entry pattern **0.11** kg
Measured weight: **85** kg
